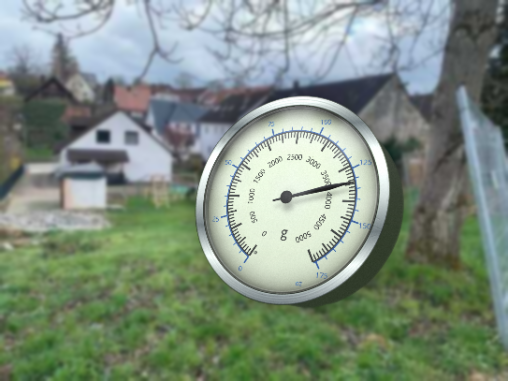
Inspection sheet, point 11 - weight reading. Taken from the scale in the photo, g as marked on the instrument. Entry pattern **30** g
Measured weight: **3750** g
